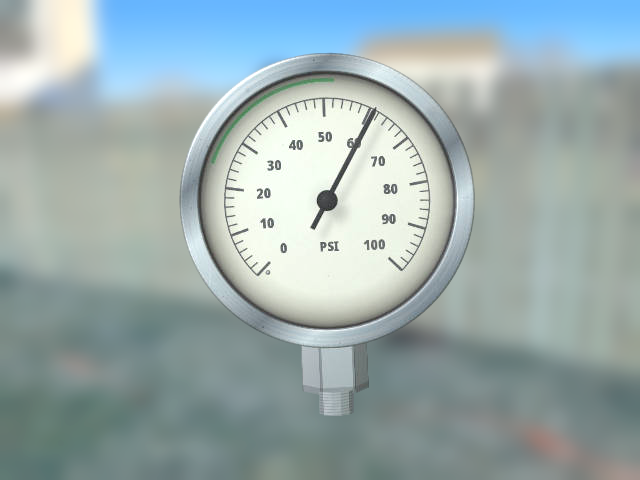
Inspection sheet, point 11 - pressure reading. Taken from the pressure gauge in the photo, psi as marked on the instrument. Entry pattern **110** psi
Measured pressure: **61** psi
